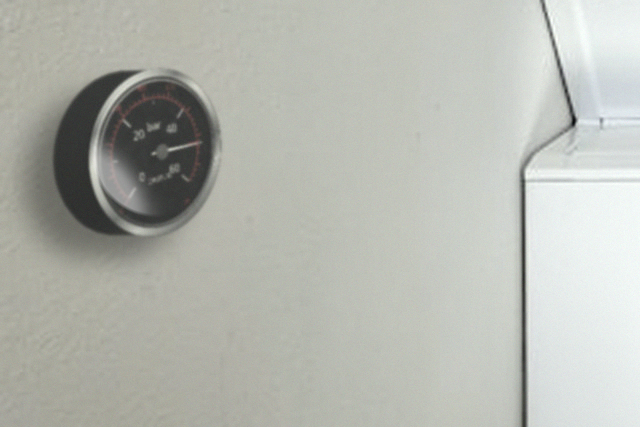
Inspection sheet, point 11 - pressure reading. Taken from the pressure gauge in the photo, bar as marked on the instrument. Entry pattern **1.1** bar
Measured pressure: **50** bar
